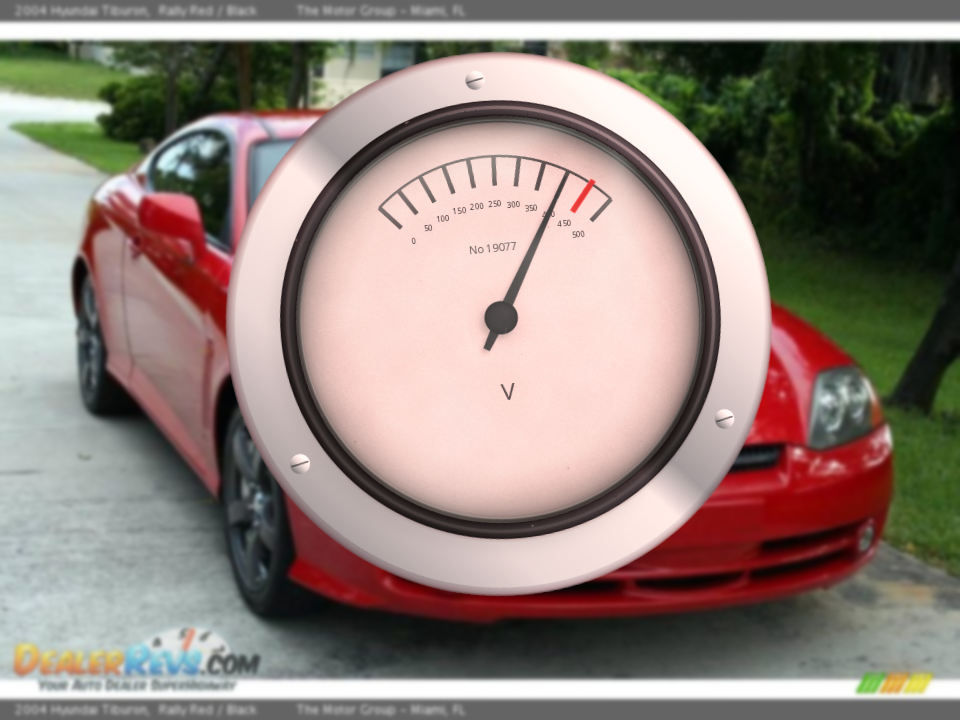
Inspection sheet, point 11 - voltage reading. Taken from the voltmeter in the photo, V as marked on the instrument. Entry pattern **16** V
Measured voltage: **400** V
